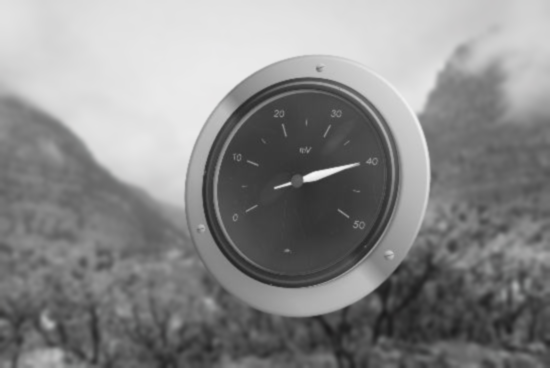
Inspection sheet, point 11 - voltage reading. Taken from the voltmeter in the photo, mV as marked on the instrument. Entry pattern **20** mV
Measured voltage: **40** mV
